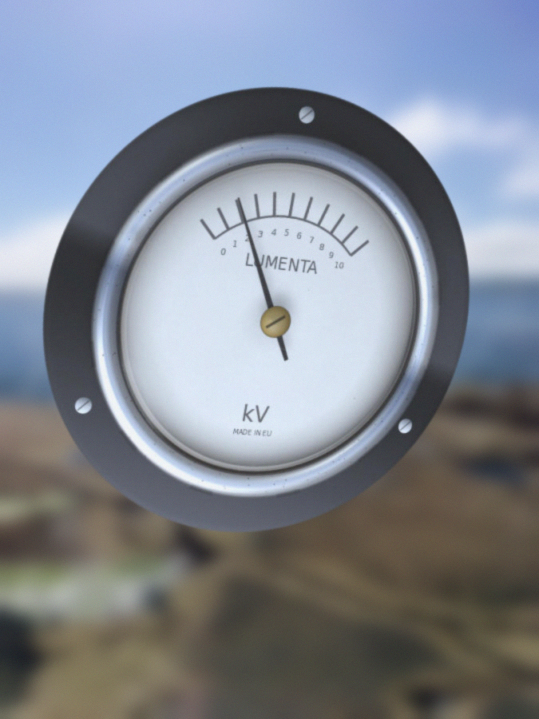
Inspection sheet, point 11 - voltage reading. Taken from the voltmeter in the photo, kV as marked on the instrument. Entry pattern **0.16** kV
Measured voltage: **2** kV
